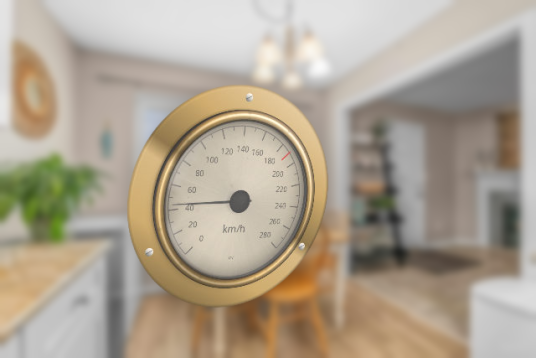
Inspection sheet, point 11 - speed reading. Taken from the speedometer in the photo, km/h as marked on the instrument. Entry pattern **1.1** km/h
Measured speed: **45** km/h
